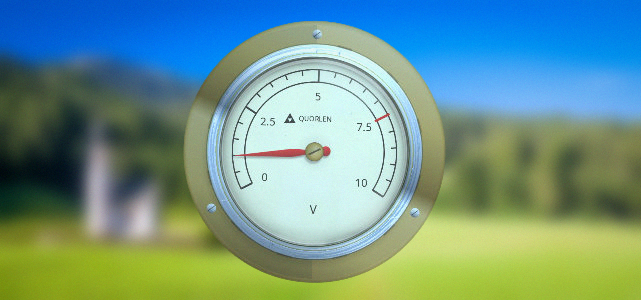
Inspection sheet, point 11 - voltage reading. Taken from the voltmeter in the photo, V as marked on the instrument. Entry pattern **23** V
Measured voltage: **1** V
